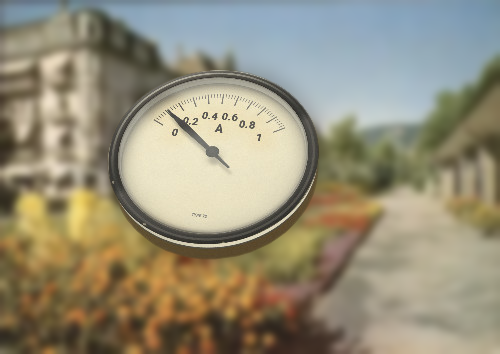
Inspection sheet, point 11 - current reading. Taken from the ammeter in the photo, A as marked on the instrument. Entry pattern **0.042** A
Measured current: **0.1** A
